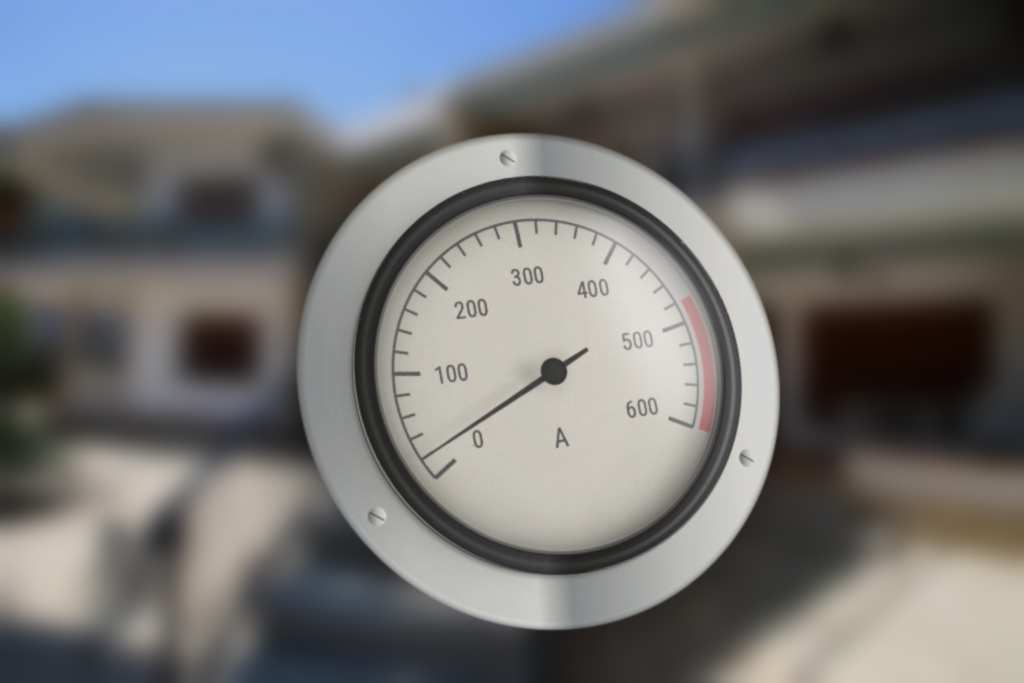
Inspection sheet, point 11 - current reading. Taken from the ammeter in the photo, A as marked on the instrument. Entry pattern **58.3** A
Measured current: **20** A
